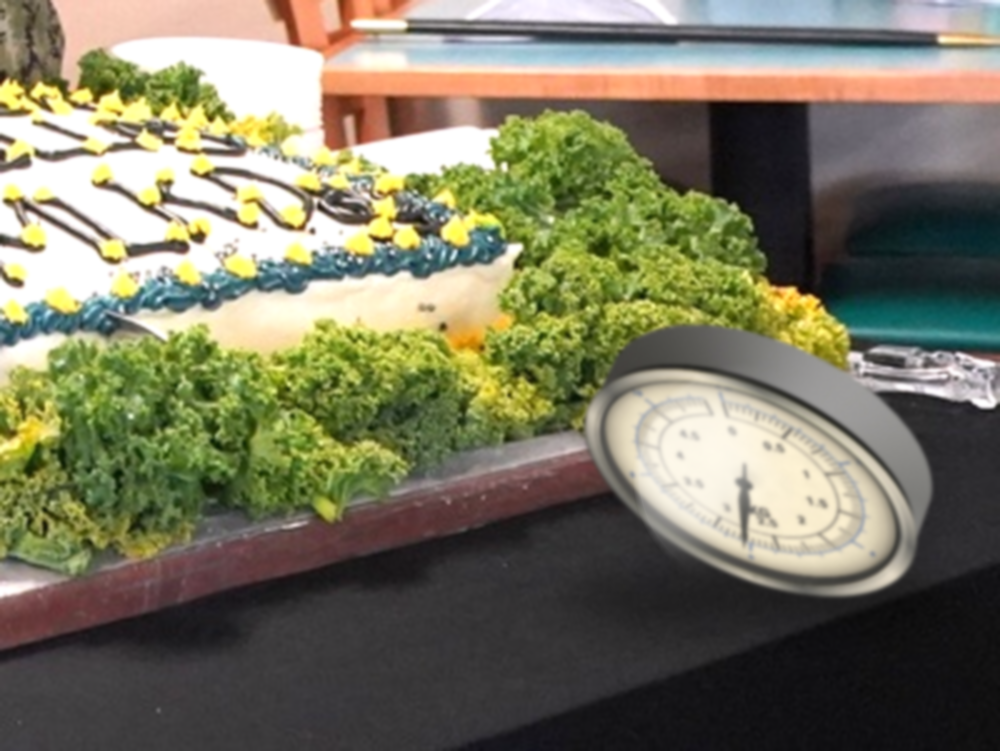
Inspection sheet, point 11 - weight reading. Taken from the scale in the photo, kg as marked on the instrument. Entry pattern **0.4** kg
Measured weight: **2.75** kg
